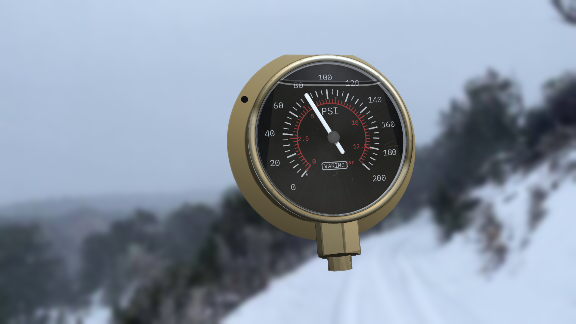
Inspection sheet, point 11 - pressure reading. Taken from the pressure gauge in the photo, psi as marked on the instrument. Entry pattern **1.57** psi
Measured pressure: **80** psi
